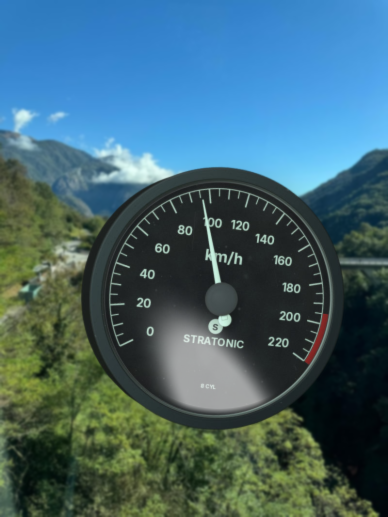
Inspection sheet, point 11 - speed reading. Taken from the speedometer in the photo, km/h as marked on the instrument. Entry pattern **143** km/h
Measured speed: **95** km/h
